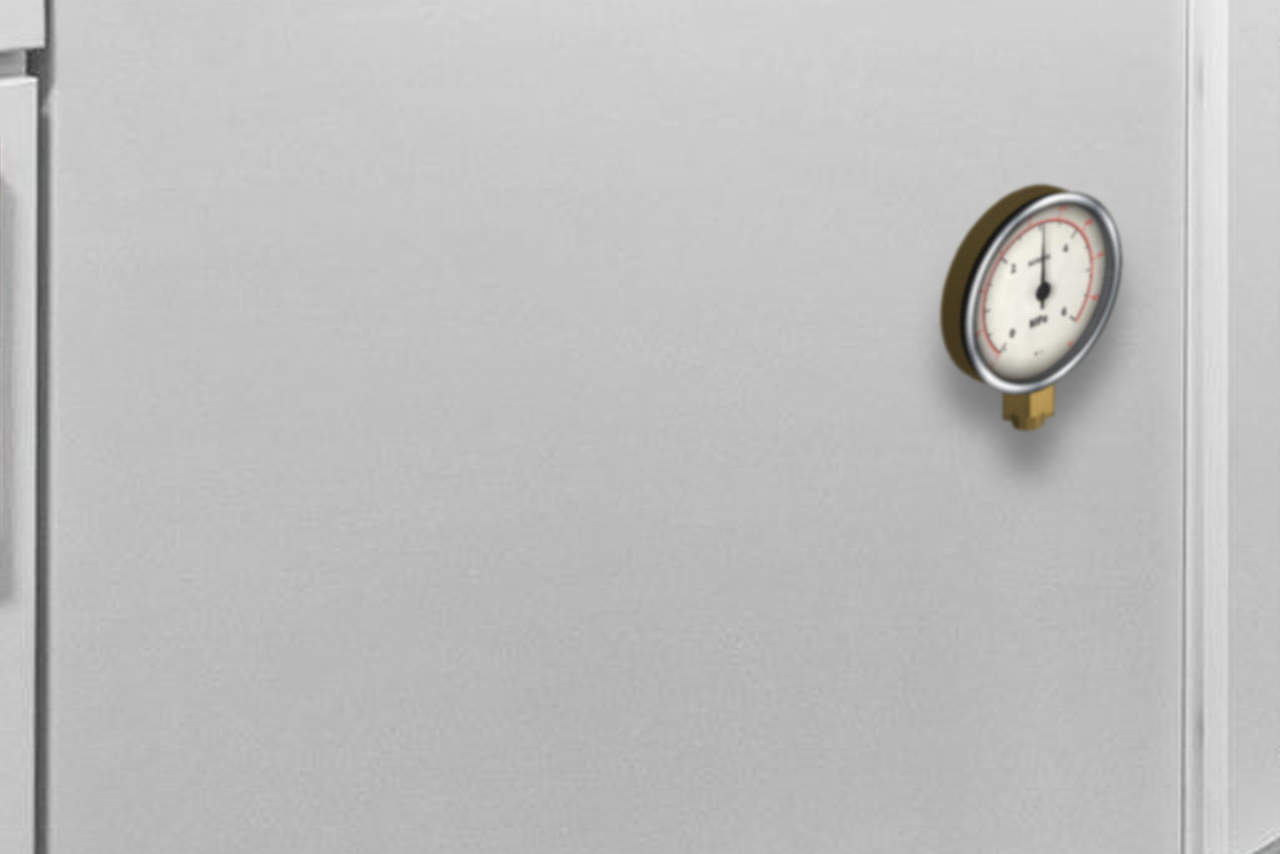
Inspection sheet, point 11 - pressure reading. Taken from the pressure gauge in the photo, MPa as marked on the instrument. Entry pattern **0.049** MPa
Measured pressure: **3** MPa
